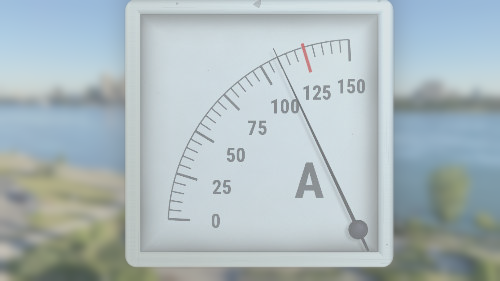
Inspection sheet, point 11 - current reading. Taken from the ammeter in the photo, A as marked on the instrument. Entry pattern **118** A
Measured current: **110** A
